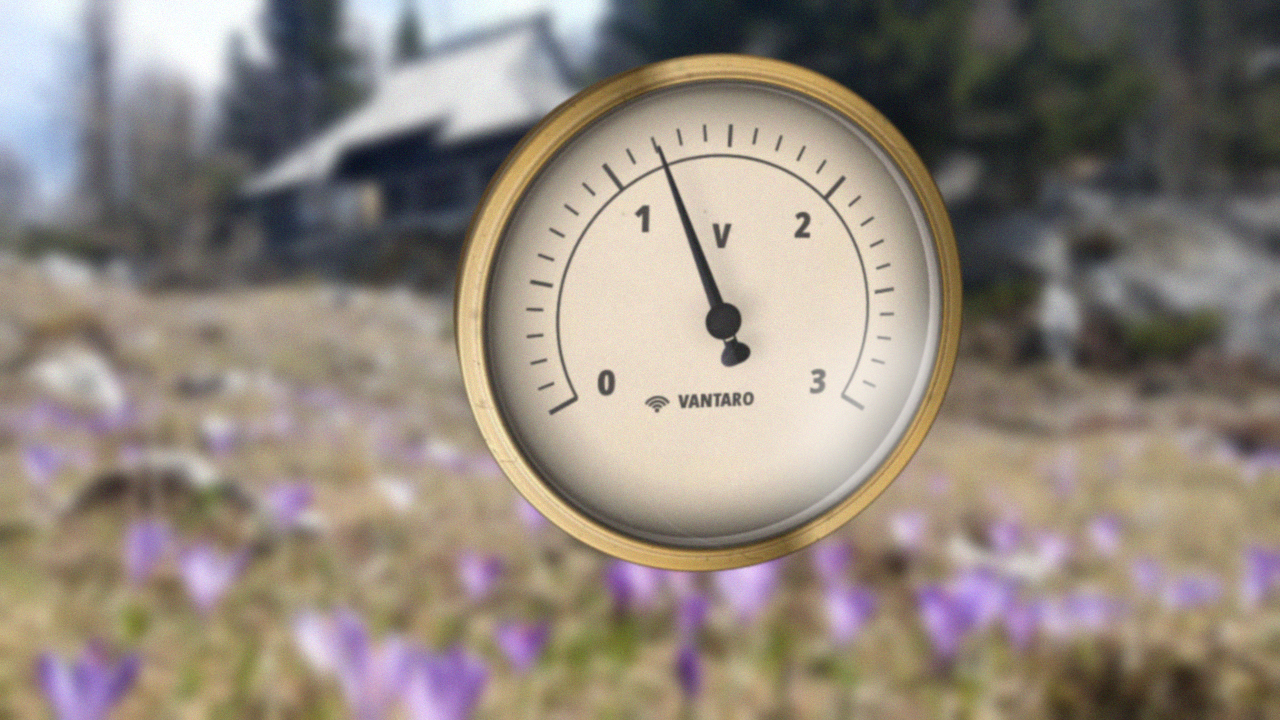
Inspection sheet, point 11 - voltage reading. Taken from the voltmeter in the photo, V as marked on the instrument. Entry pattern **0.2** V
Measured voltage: **1.2** V
